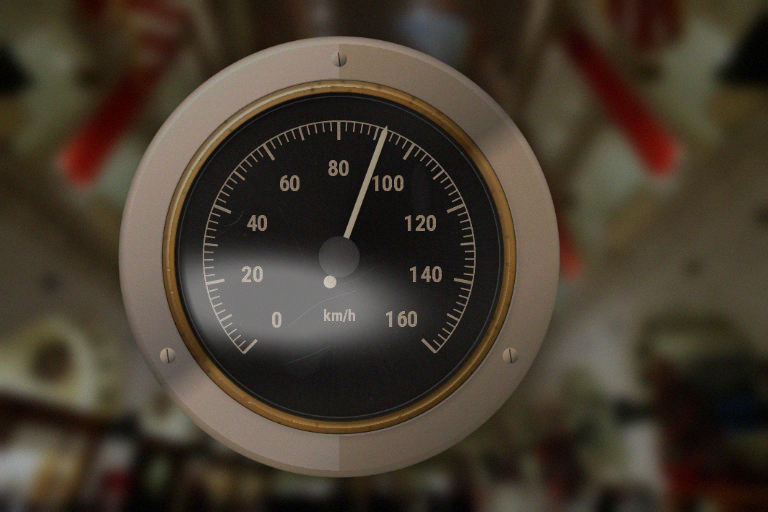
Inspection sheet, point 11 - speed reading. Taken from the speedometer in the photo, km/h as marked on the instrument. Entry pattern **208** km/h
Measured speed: **92** km/h
